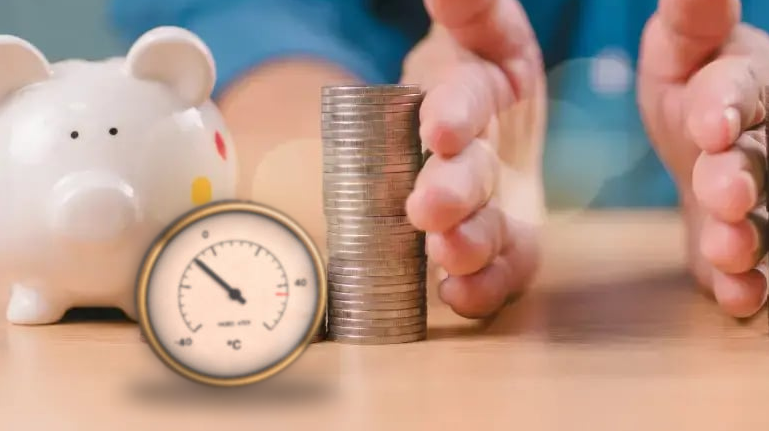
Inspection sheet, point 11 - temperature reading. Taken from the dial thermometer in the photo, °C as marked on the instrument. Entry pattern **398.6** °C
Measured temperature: **-8** °C
